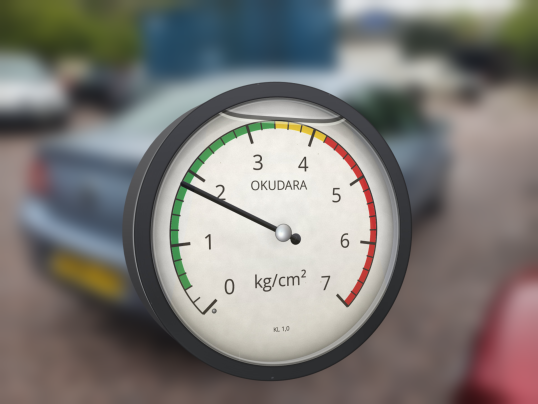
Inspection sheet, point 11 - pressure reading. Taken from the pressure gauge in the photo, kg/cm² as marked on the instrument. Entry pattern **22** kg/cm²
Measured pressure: **1.8** kg/cm²
